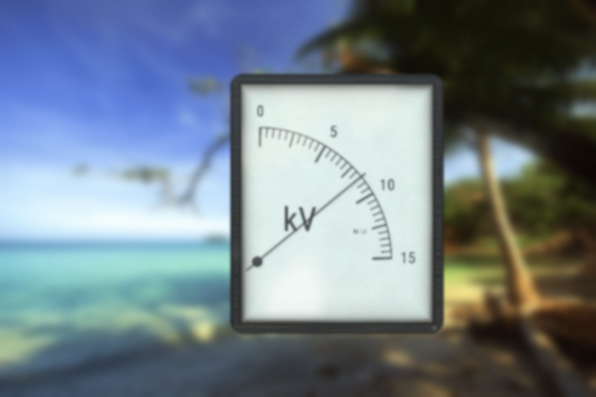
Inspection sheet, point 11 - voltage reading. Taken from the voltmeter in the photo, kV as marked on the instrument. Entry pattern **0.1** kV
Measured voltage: **8.5** kV
